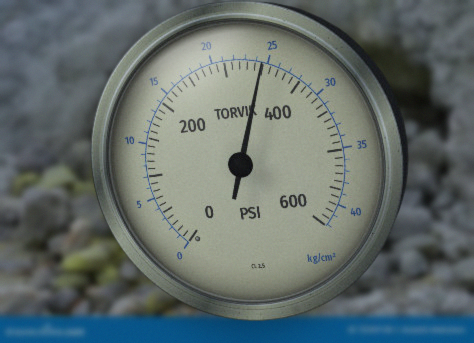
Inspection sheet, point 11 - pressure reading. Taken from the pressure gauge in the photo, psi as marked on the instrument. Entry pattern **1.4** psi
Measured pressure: **350** psi
